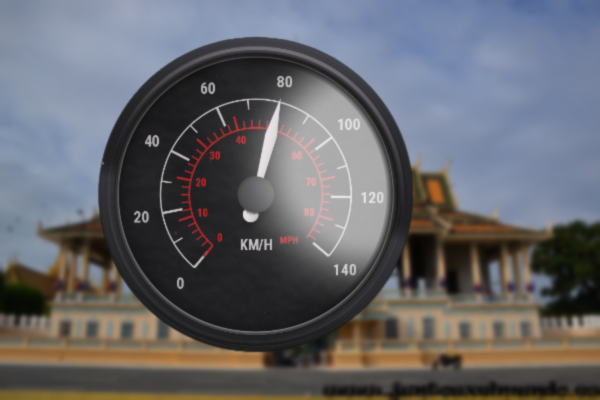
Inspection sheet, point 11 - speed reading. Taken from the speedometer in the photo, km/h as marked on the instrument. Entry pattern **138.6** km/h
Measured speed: **80** km/h
